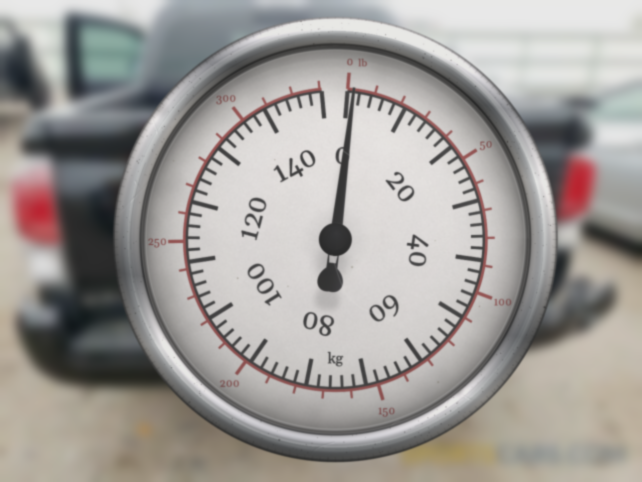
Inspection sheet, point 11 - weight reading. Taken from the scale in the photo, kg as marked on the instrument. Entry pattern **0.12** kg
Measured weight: **1** kg
